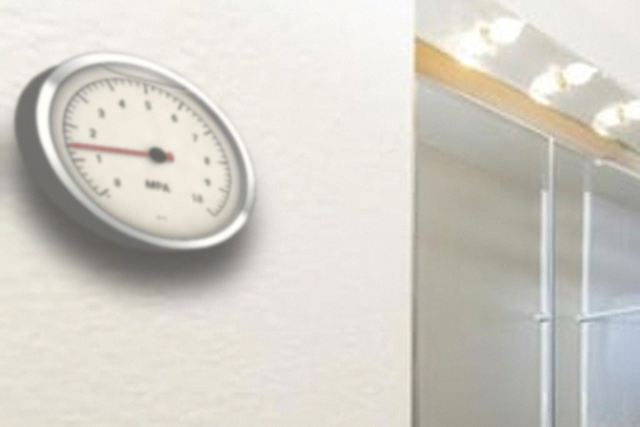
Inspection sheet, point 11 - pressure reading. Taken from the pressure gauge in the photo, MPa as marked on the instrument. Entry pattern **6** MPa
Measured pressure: **1.4** MPa
